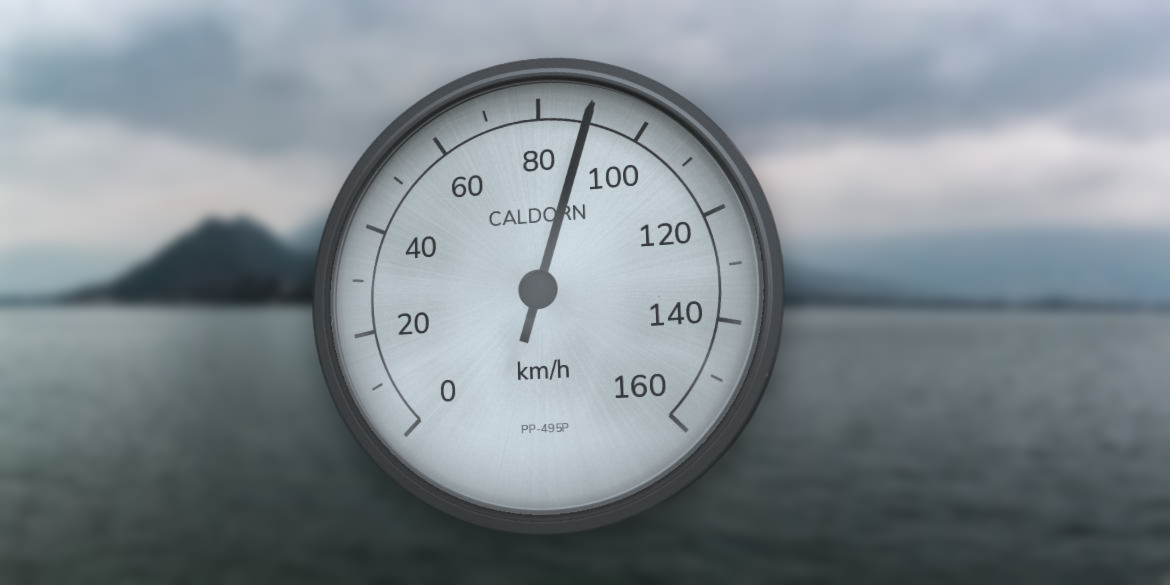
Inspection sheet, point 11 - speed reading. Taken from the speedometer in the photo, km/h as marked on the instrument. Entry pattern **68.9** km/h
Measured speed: **90** km/h
